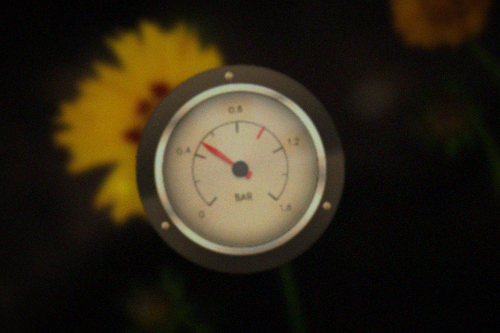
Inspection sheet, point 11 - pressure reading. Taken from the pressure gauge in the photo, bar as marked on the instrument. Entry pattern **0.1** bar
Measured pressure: **0.5** bar
